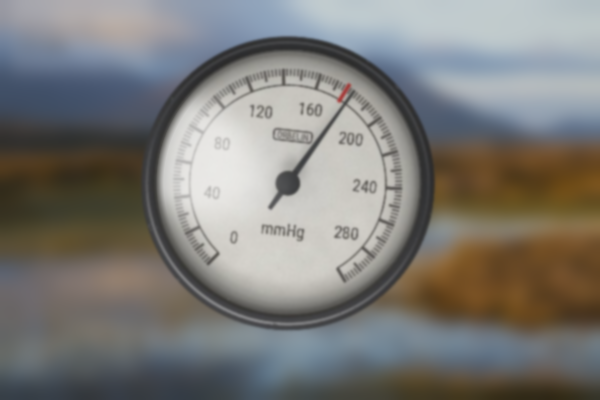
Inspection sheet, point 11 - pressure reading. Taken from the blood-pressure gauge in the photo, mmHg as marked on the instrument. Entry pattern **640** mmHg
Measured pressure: **180** mmHg
